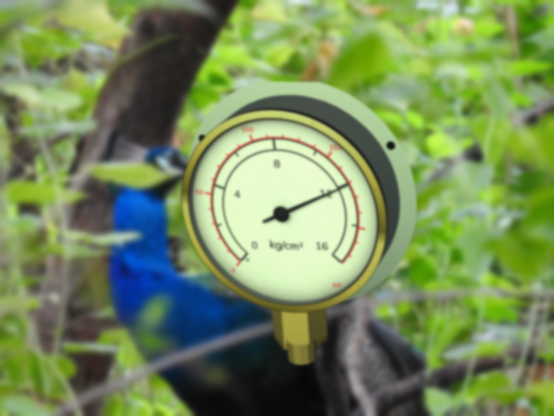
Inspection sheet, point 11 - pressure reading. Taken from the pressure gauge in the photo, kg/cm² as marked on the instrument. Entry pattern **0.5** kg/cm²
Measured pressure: **12** kg/cm²
